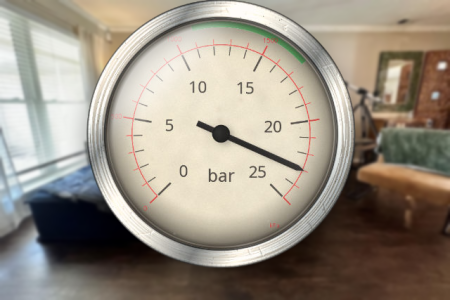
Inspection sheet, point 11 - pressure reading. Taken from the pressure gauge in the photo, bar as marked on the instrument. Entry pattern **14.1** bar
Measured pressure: **23** bar
